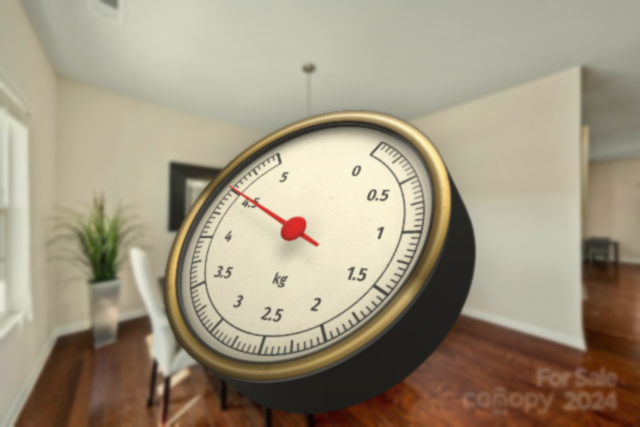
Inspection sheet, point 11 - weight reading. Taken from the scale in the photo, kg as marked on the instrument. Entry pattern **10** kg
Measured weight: **4.5** kg
